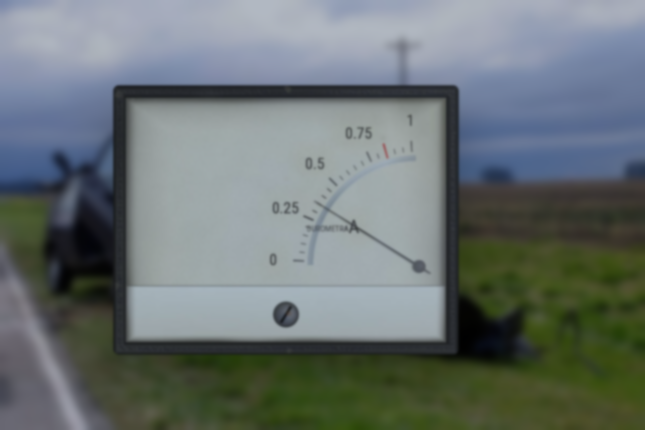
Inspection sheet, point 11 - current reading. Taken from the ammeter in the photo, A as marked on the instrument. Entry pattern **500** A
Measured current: **0.35** A
